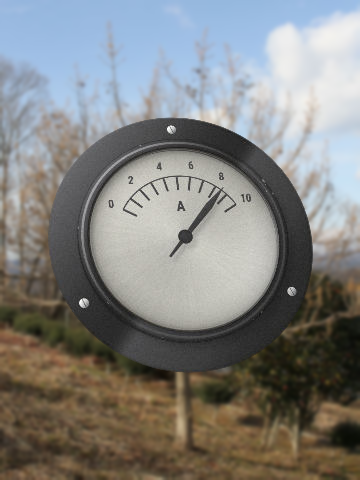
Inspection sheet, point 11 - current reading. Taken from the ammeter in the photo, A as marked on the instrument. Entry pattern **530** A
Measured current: **8.5** A
